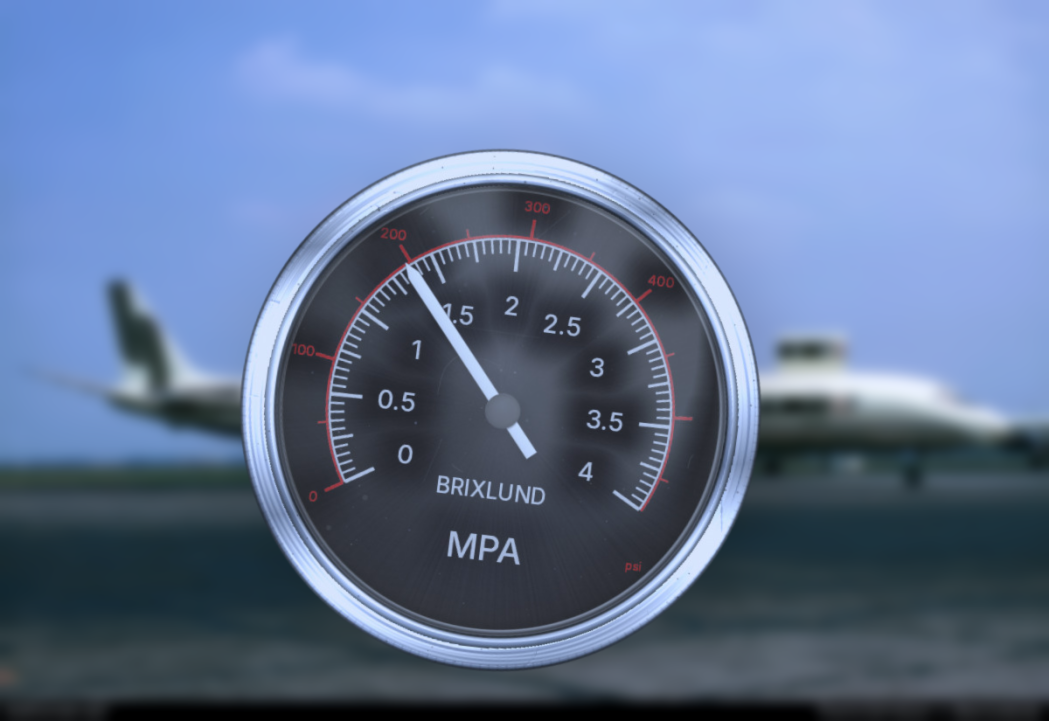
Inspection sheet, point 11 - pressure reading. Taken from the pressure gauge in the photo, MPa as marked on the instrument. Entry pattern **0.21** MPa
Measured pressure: **1.35** MPa
